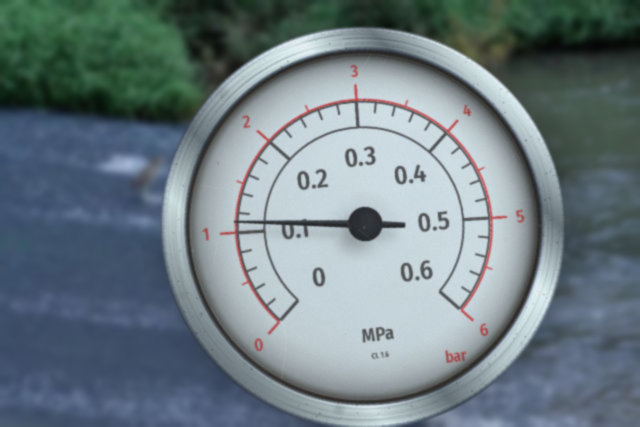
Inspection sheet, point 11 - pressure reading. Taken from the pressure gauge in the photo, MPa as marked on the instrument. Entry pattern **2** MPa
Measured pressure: **0.11** MPa
